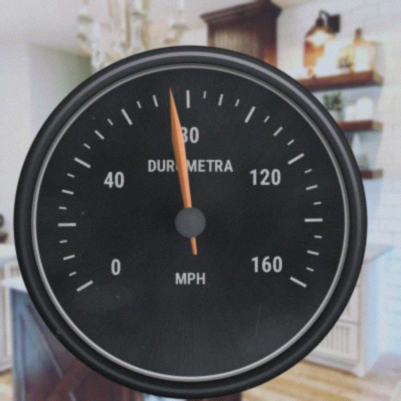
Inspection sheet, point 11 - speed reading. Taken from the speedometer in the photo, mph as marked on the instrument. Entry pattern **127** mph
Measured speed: **75** mph
